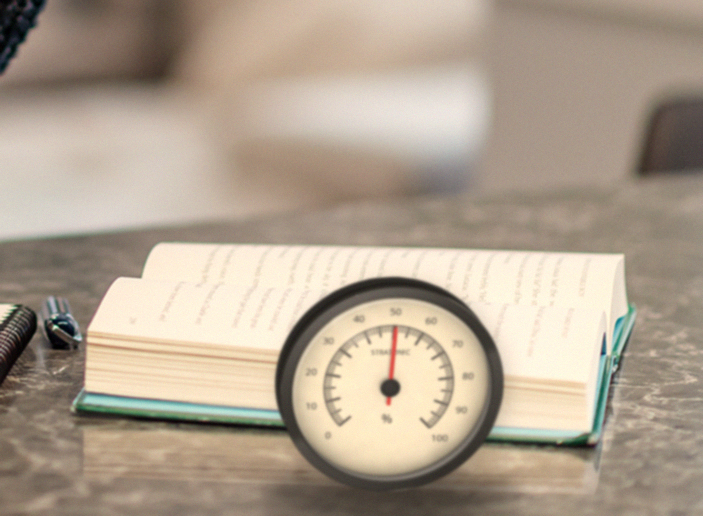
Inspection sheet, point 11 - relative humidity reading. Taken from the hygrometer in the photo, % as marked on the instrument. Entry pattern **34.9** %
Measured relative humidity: **50** %
